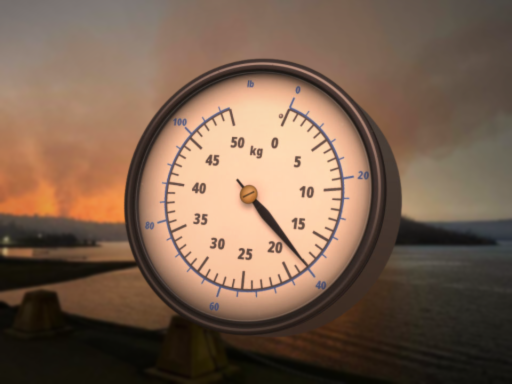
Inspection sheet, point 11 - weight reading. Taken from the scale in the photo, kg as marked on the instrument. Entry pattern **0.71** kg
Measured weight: **18** kg
